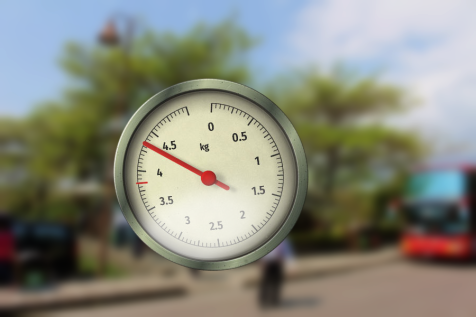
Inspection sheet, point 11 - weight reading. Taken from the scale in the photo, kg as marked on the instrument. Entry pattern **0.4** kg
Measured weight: **4.35** kg
